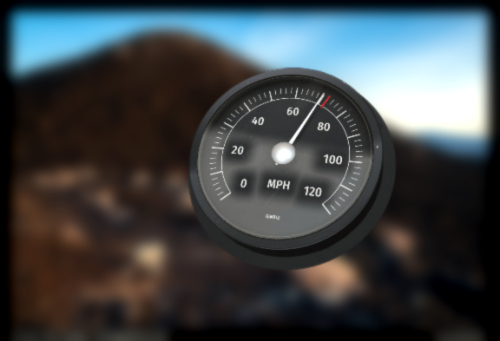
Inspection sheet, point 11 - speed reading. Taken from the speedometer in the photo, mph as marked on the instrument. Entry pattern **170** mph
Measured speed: **70** mph
